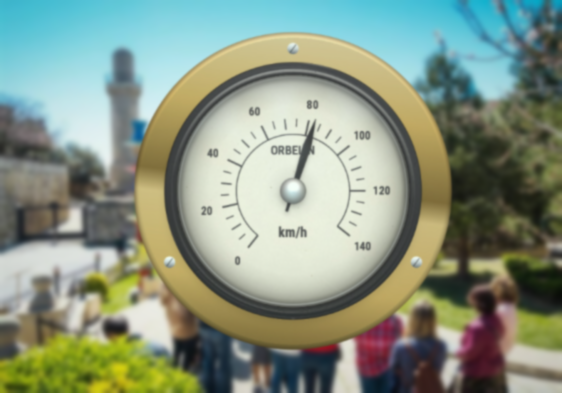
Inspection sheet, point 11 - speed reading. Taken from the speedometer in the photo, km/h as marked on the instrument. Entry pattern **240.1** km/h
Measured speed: **82.5** km/h
